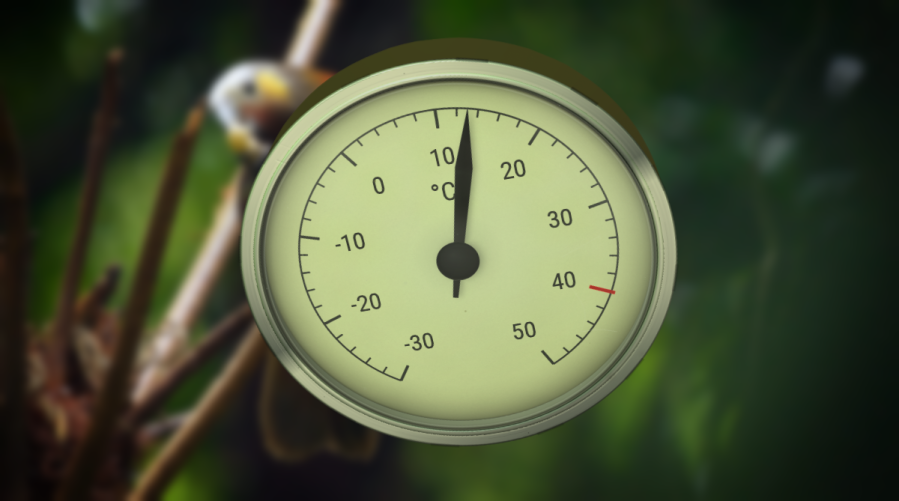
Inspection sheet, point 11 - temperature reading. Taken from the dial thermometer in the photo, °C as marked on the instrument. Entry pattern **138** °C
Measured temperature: **13** °C
